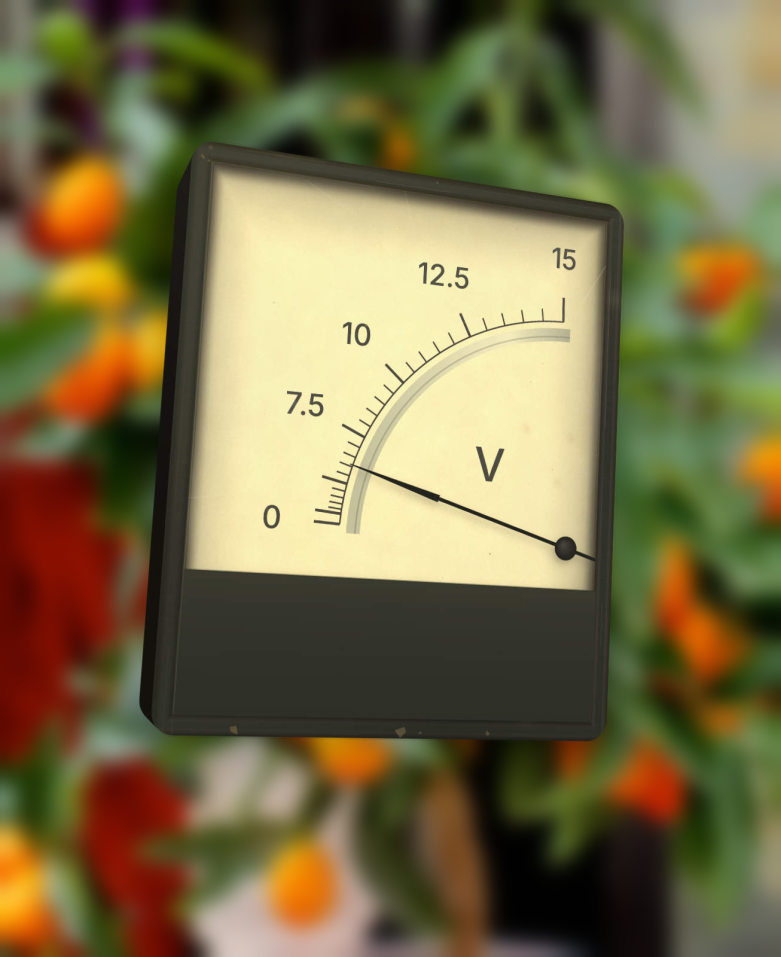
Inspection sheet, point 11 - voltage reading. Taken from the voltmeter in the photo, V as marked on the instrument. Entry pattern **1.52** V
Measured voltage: **6** V
